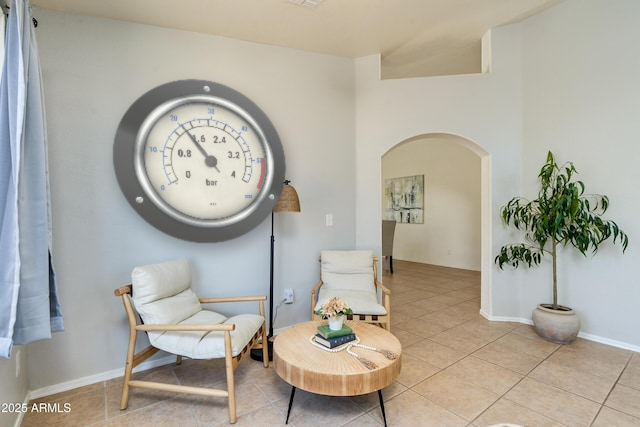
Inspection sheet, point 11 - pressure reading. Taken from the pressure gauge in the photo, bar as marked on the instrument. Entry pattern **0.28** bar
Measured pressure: **1.4** bar
